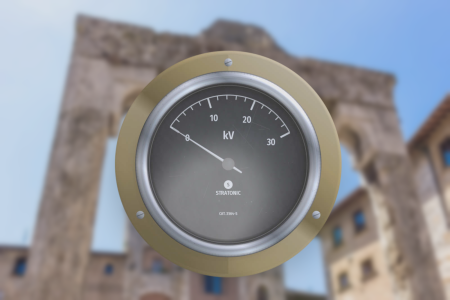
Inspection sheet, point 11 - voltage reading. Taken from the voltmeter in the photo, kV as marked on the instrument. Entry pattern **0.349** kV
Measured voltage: **0** kV
